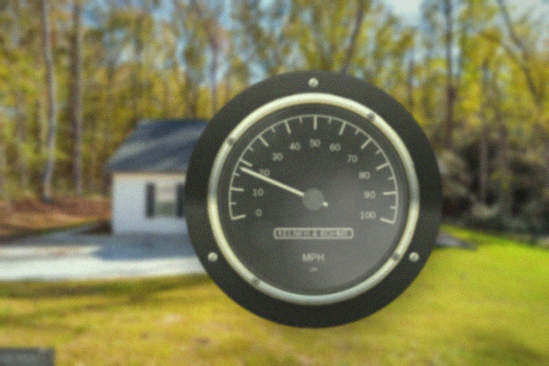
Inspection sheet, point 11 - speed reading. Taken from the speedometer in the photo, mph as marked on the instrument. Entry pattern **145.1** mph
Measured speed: **17.5** mph
